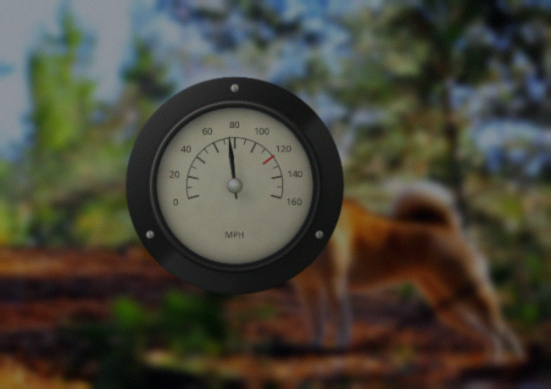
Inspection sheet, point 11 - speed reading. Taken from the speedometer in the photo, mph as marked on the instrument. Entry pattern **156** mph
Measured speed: **75** mph
